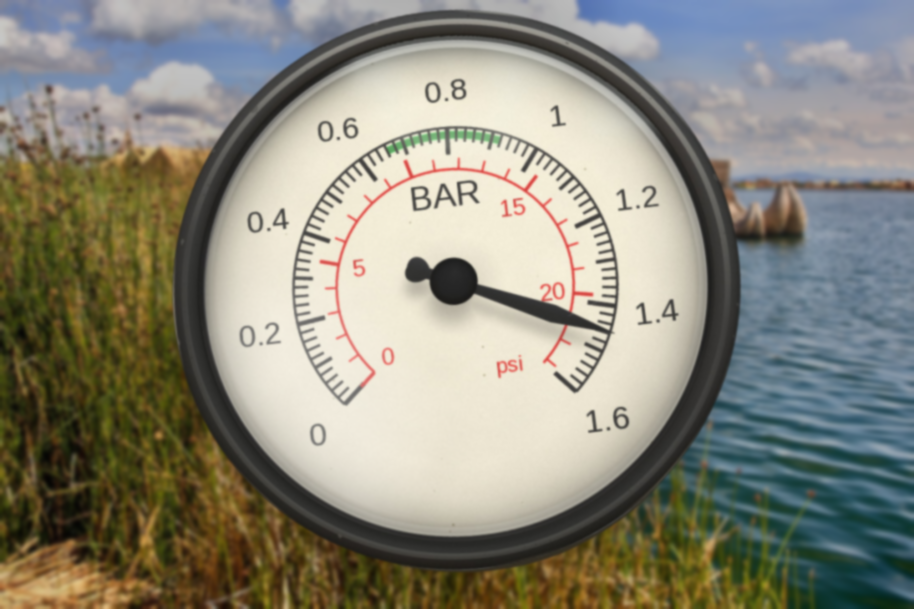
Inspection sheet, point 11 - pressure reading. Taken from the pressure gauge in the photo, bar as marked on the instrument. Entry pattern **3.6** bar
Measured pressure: **1.46** bar
